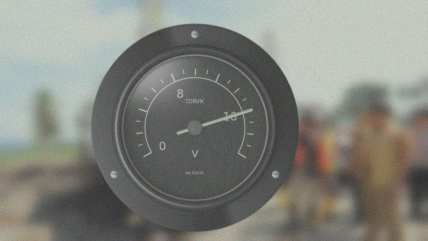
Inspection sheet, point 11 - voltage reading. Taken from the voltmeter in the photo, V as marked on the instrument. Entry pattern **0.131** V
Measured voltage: **16** V
